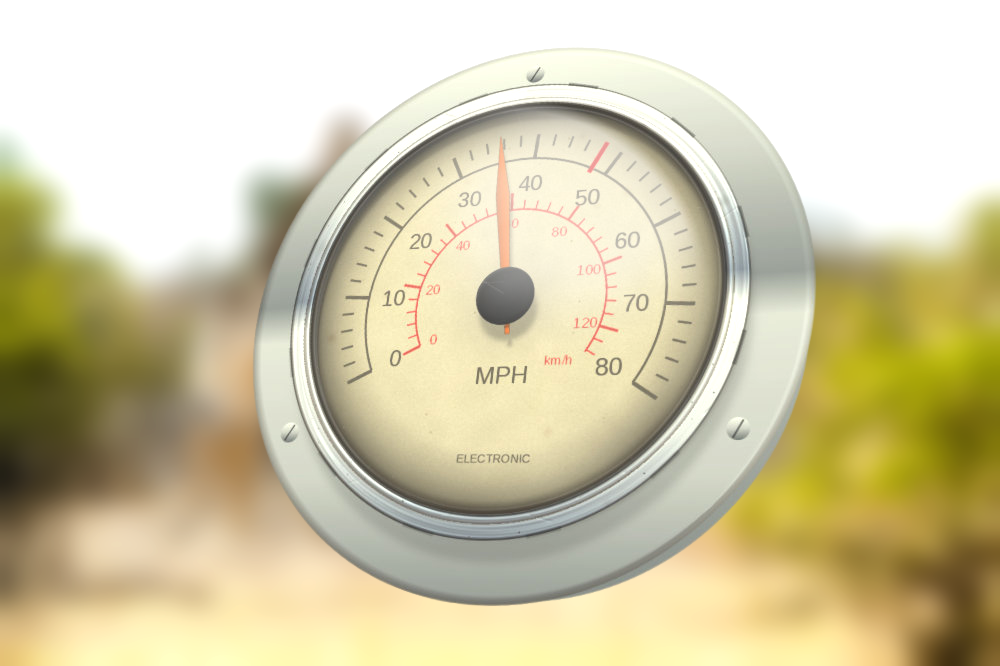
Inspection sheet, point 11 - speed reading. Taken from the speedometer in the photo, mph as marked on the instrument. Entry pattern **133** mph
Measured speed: **36** mph
